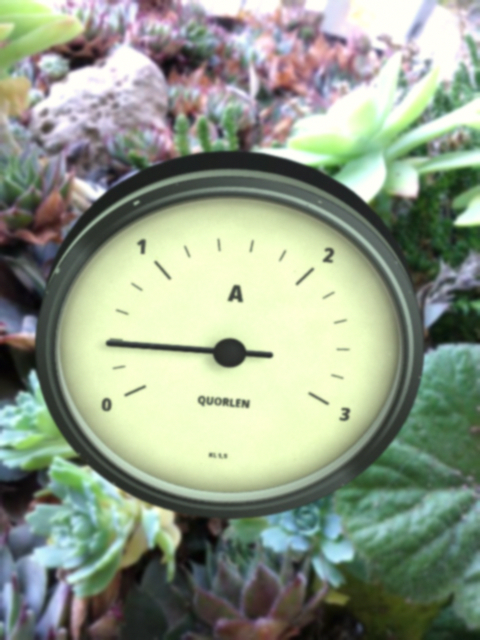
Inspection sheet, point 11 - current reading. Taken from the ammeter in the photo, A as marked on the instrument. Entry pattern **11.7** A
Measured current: **0.4** A
